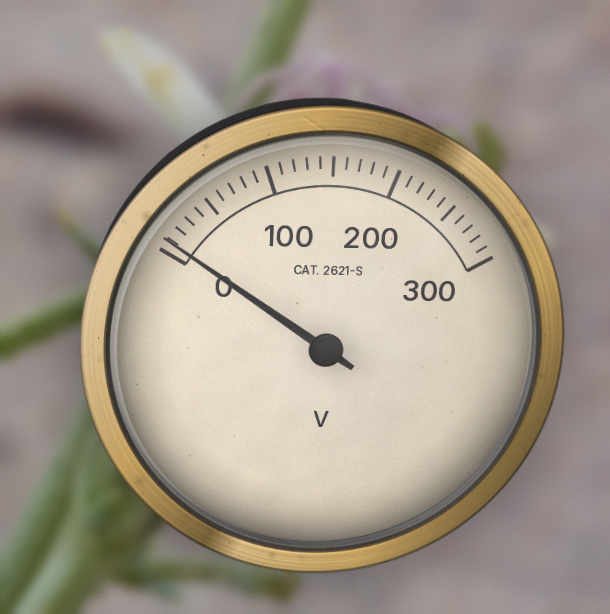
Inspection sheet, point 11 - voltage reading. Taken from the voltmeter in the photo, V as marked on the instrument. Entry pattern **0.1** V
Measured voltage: **10** V
